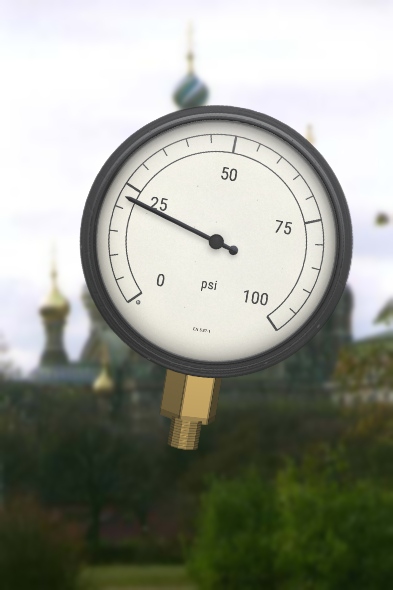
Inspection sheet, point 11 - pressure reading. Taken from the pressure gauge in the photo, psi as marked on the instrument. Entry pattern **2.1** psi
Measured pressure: **22.5** psi
